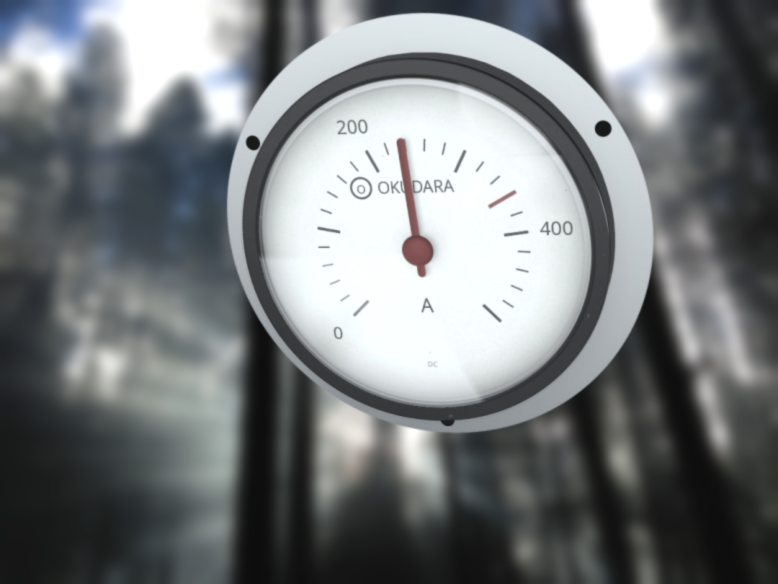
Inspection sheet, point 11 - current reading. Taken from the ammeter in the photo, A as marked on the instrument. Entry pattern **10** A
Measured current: **240** A
